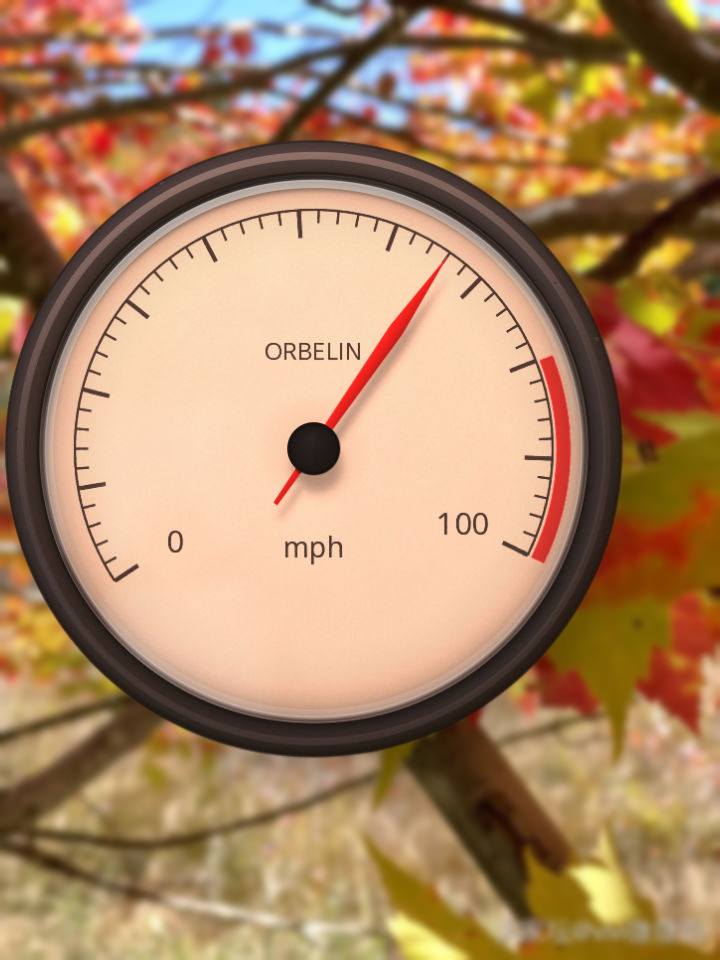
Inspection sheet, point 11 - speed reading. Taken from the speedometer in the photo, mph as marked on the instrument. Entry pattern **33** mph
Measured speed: **66** mph
